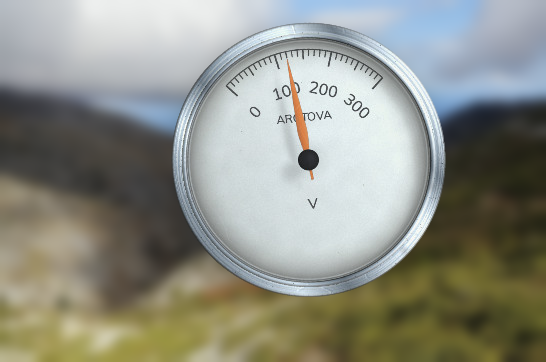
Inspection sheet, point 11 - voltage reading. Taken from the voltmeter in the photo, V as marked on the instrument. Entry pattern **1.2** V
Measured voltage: **120** V
